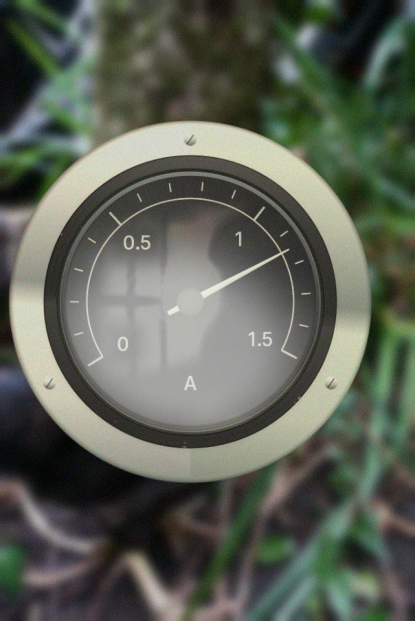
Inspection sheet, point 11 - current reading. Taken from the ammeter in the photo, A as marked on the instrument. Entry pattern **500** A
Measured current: **1.15** A
